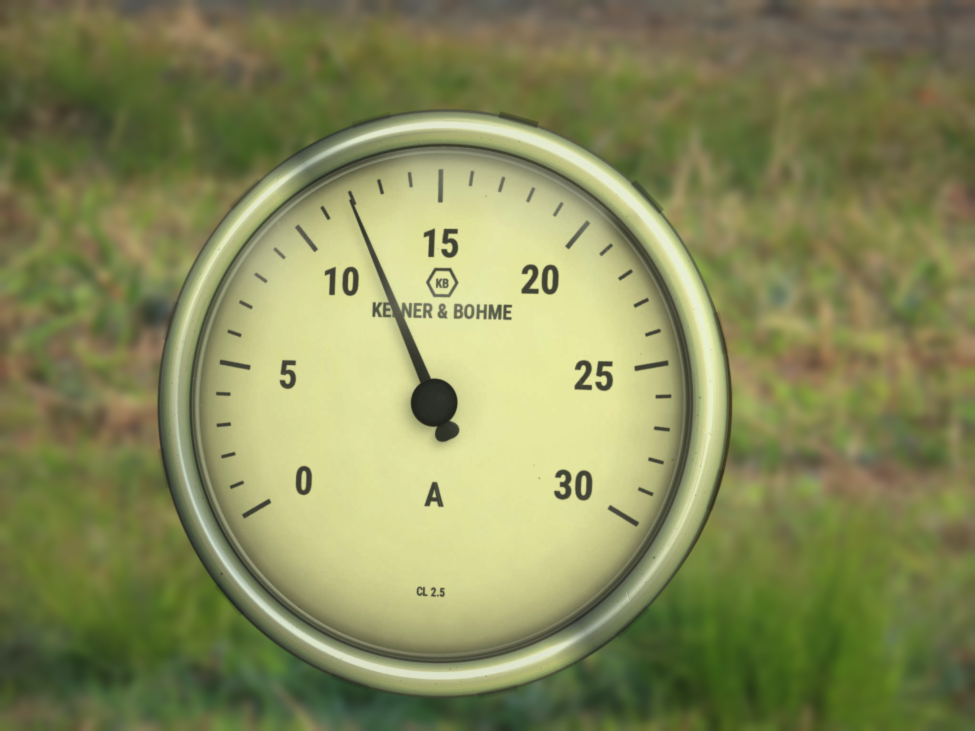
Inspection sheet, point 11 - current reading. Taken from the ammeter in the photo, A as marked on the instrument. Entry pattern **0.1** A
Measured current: **12** A
